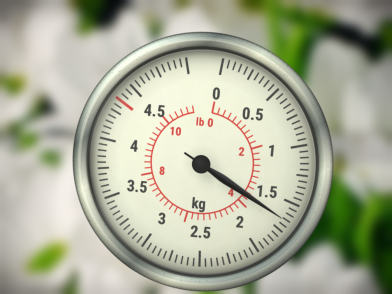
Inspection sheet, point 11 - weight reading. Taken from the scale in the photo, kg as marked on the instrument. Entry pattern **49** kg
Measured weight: **1.65** kg
